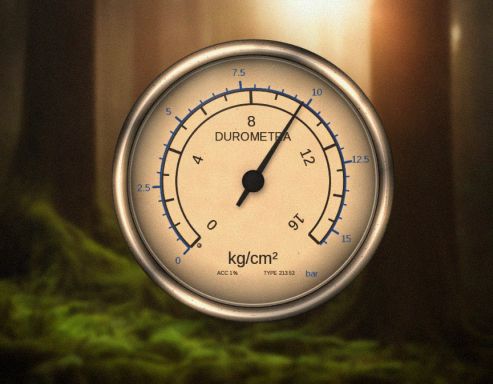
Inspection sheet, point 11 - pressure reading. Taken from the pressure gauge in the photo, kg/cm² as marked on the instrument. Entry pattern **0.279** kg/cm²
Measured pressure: **10** kg/cm²
